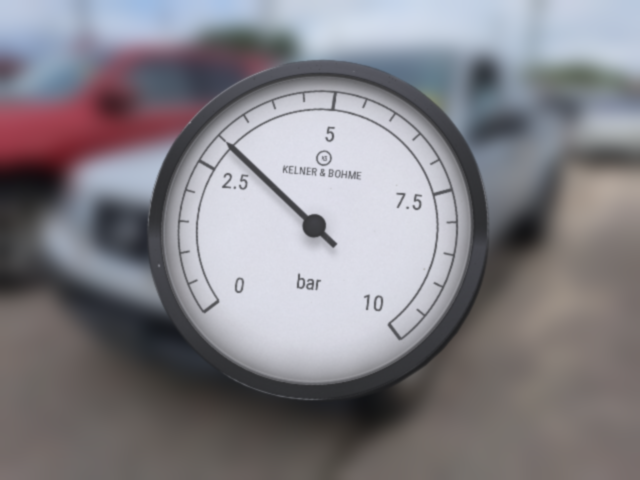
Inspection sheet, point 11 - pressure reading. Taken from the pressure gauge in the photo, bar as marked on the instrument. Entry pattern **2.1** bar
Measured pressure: **3** bar
